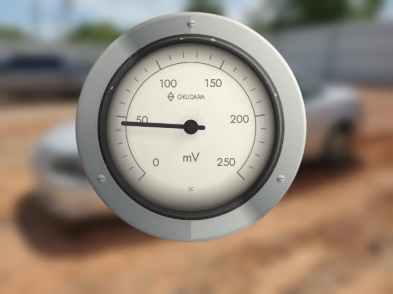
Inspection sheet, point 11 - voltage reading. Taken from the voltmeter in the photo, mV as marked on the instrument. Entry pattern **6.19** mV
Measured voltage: **45** mV
